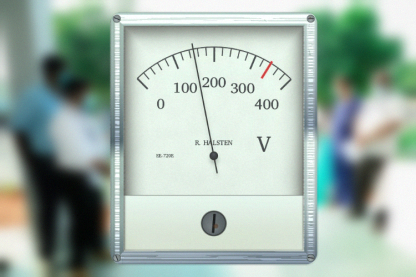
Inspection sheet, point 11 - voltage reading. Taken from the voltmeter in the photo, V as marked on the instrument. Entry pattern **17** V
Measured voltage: **150** V
